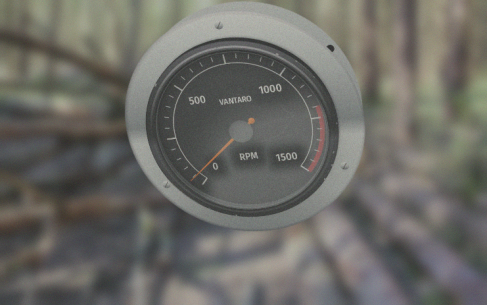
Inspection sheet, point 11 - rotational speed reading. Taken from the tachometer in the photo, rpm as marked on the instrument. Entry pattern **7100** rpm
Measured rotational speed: **50** rpm
